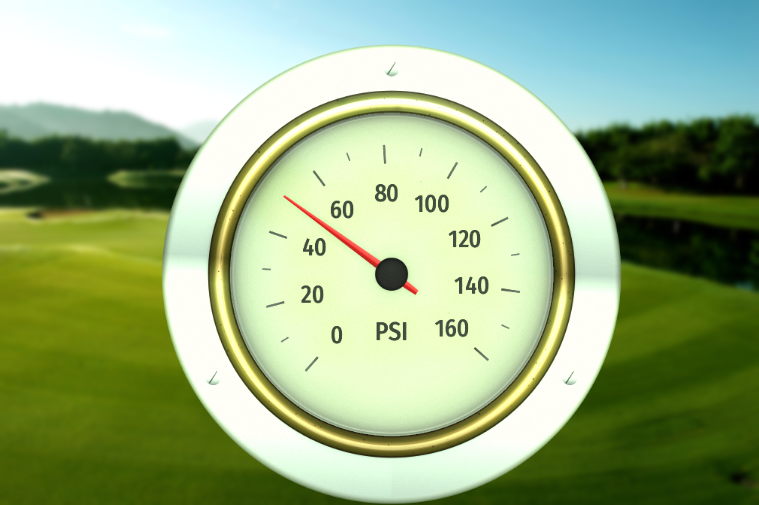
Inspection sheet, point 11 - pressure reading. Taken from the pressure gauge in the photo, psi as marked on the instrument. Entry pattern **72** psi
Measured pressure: **50** psi
